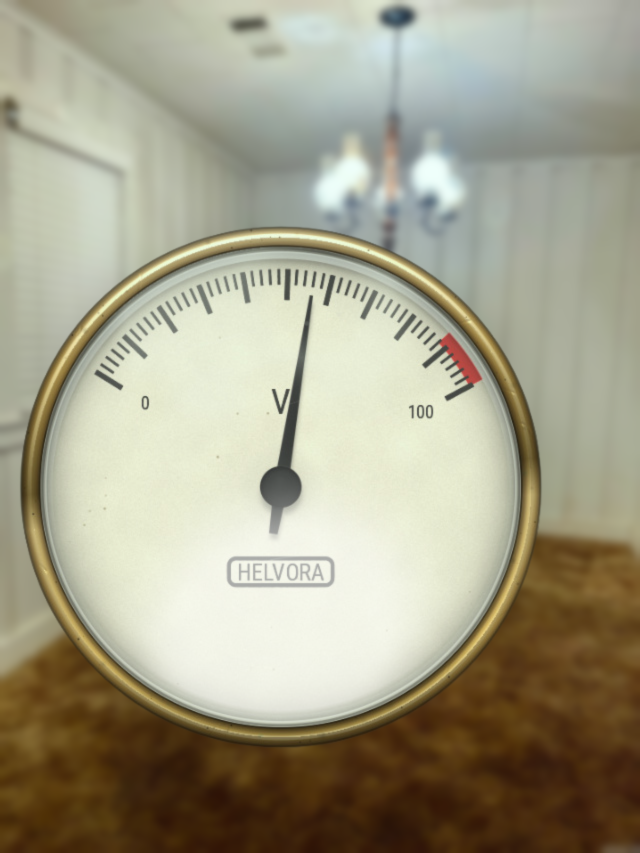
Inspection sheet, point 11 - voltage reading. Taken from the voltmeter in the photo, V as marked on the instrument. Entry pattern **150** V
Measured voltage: **56** V
